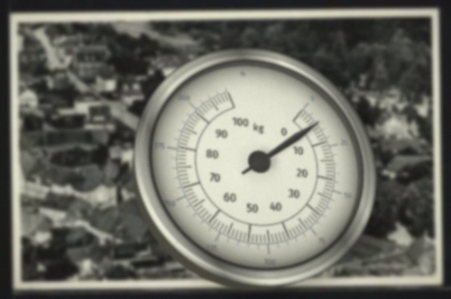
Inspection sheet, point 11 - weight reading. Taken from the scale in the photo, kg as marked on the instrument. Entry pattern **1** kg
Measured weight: **5** kg
